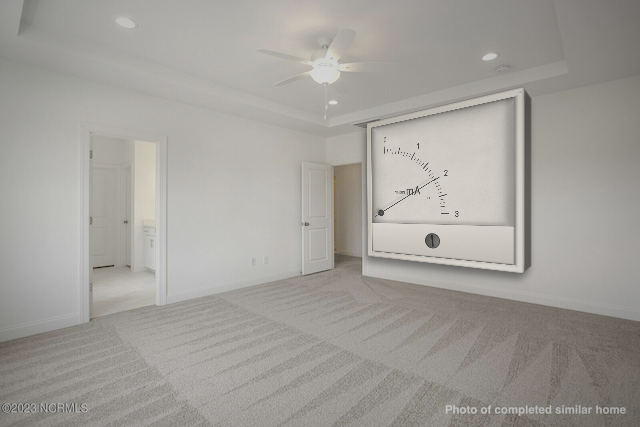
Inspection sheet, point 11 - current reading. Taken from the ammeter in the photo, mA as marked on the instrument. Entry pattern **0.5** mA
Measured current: **2** mA
